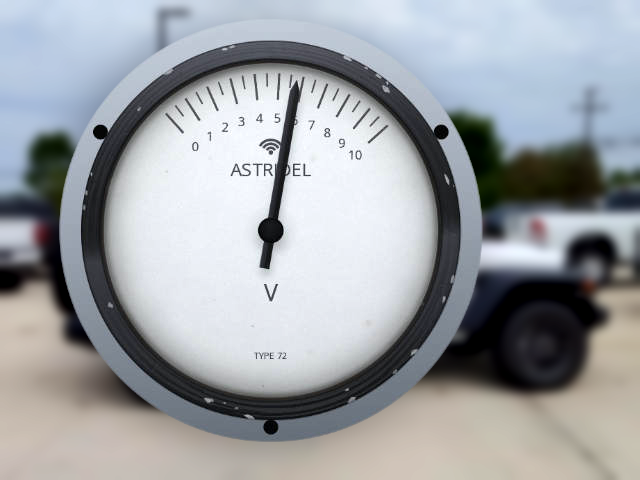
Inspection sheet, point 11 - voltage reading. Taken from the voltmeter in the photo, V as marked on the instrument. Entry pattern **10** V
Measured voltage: **5.75** V
